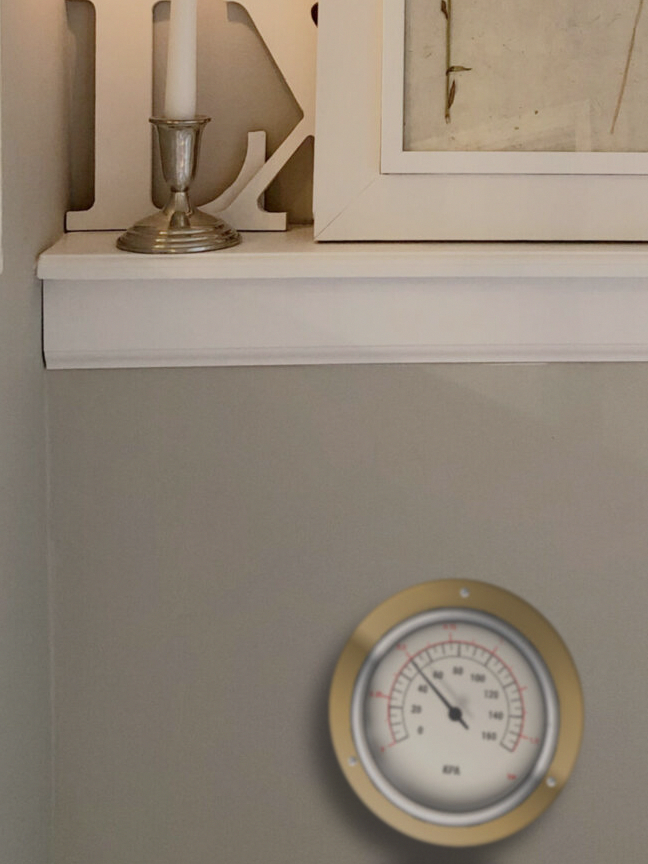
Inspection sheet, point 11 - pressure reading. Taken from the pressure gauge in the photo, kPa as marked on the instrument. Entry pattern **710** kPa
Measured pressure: **50** kPa
